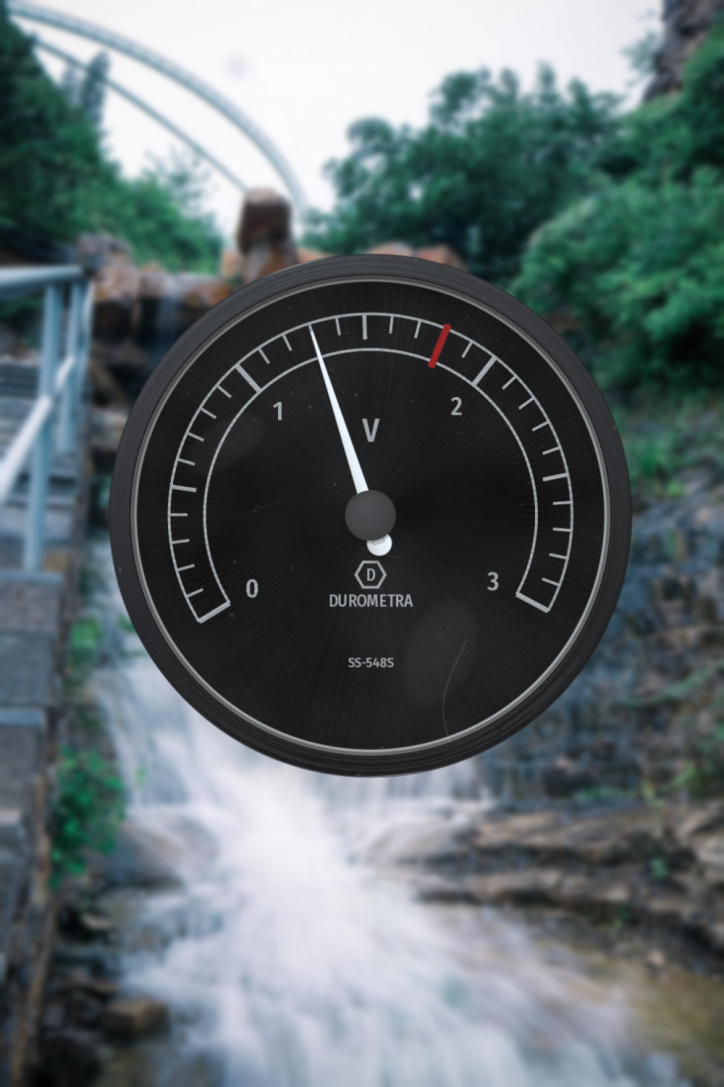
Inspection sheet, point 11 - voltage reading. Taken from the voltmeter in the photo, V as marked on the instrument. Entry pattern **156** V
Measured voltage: **1.3** V
